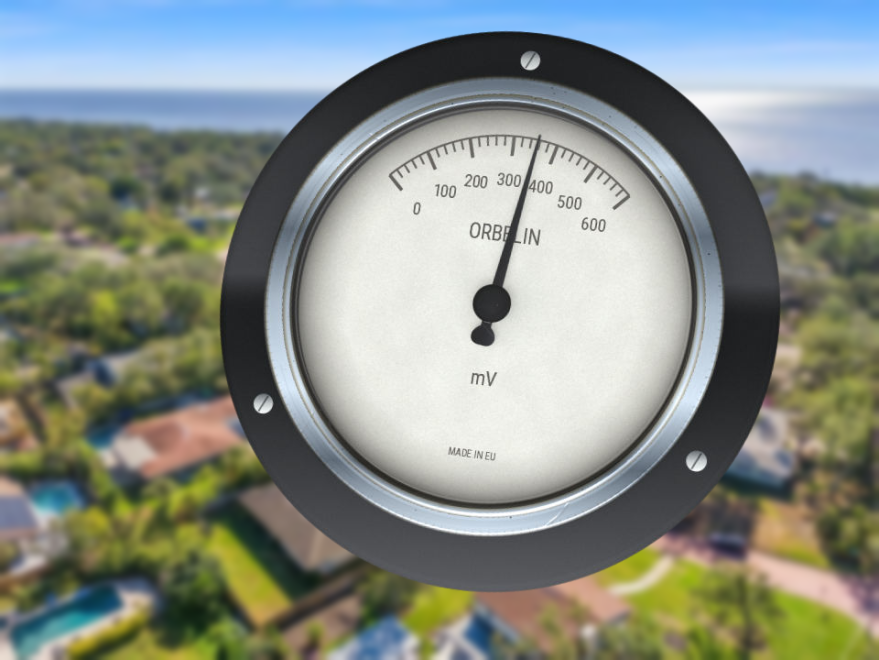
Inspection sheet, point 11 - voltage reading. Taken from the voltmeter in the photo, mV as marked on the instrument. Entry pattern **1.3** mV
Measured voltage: **360** mV
